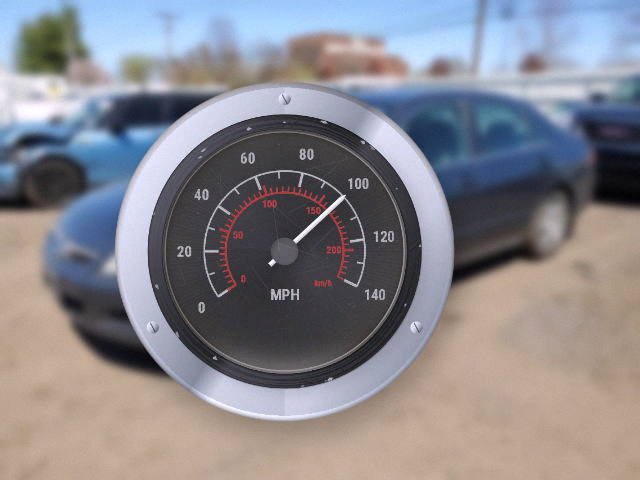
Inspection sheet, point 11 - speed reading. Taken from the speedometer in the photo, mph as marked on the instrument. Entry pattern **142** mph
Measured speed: **100** mph
